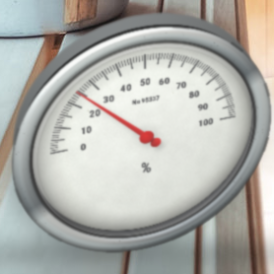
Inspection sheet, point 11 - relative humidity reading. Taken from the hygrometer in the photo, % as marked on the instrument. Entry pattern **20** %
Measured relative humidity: **25** %
